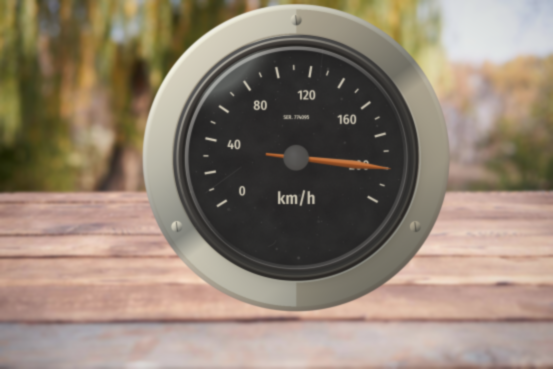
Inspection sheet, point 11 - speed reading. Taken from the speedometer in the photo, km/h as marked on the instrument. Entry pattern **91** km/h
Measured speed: **200** km/h
